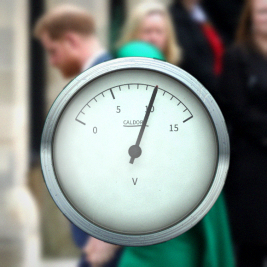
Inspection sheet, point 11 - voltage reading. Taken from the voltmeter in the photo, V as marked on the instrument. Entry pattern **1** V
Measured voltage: **10** V
